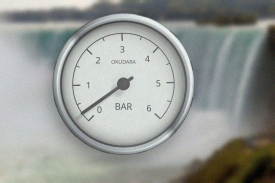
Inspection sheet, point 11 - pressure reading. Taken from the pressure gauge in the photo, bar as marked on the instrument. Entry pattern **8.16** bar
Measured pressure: **0.25** bar
